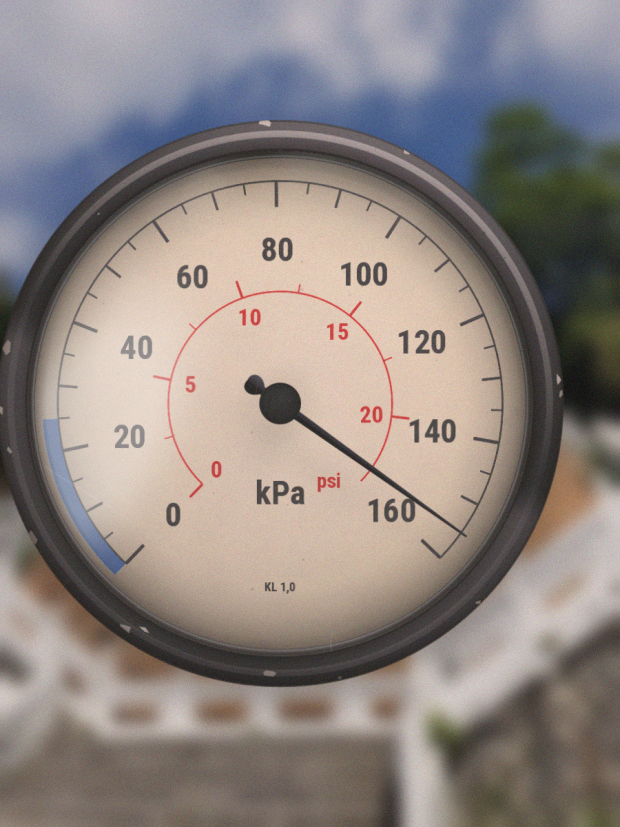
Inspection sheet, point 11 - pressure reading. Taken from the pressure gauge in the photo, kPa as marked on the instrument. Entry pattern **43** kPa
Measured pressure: **155** kPa
